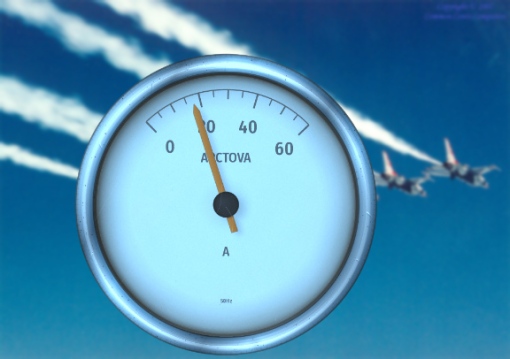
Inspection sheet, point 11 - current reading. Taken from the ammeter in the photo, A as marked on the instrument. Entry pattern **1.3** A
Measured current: **17.5** A
